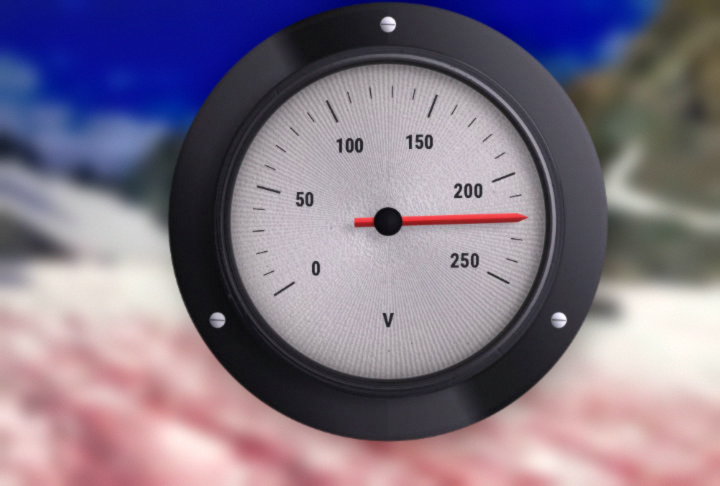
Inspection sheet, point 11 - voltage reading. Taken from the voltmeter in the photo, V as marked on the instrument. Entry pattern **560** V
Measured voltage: **220** V
